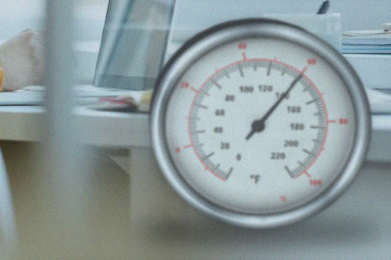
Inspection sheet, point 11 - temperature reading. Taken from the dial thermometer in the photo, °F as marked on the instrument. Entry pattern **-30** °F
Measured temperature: **140** °F
